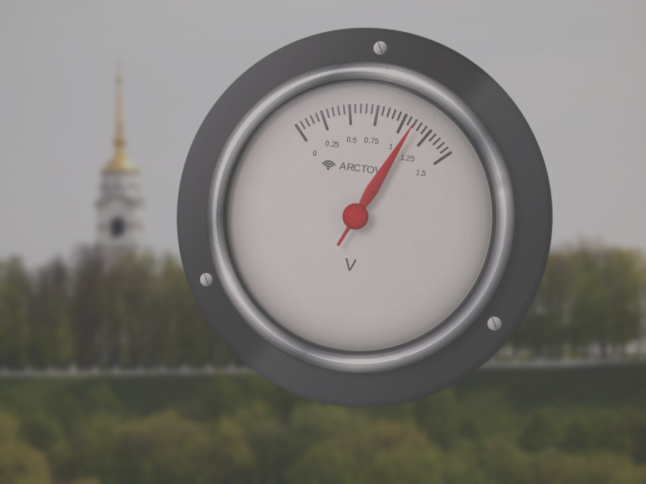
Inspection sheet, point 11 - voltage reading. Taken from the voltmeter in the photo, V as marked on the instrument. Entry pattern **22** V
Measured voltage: **1.1** V
